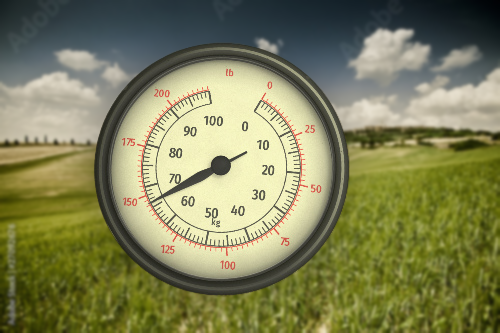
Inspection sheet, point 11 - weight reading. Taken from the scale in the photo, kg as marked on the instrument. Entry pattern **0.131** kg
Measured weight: **66** kg
